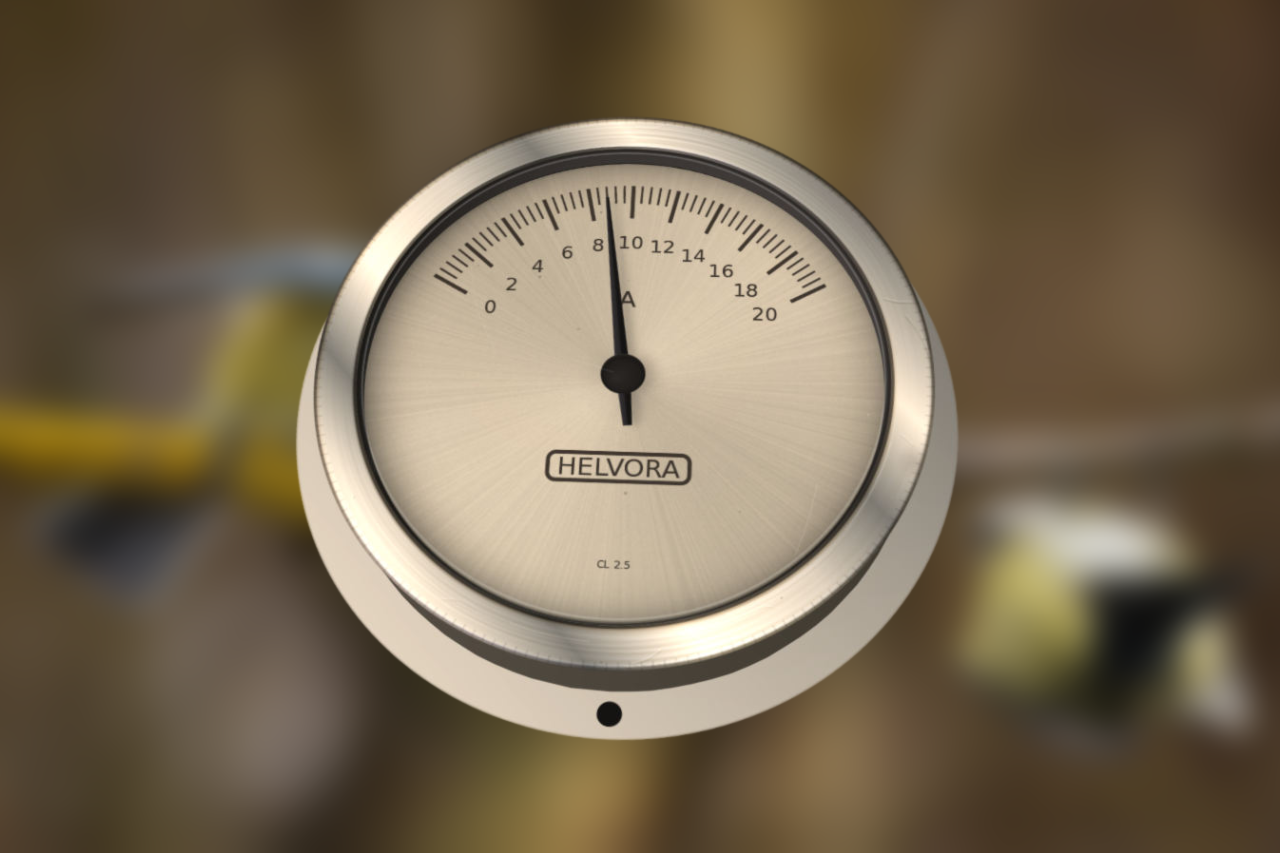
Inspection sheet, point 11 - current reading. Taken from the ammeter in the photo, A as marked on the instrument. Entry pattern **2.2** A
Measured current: **8.8** A
